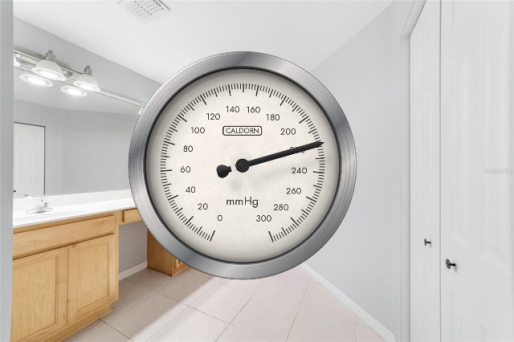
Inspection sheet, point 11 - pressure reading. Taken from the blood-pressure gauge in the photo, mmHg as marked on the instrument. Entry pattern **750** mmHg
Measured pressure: **220** mmHg
